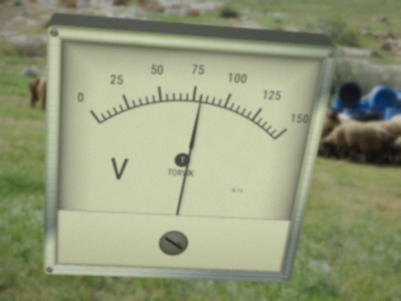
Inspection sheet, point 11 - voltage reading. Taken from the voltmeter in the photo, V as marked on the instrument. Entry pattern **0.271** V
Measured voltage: **80** V
